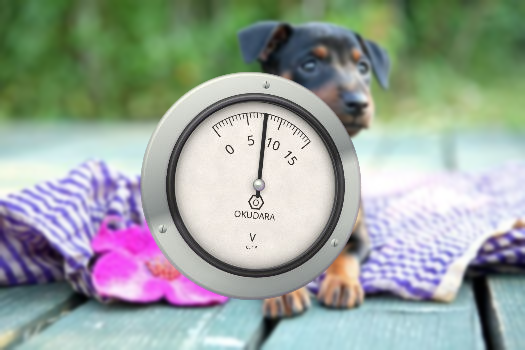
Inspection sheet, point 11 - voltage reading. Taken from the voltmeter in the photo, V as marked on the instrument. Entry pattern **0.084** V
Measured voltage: **7.5** V
